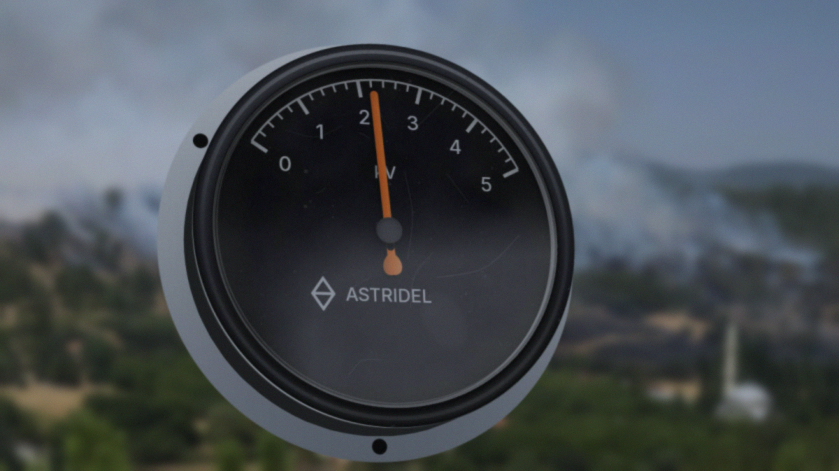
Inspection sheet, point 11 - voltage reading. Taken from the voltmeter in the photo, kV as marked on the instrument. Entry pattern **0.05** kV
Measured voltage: **2.2** kV
